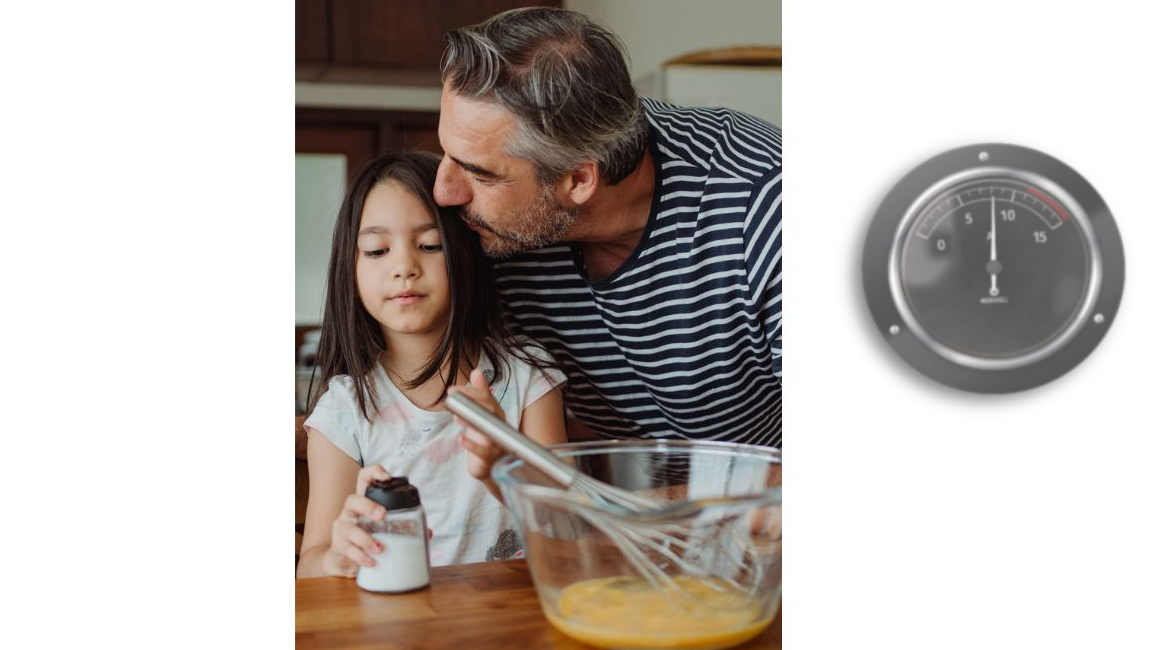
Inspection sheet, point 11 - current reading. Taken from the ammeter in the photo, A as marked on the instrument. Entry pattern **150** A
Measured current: **8** A
